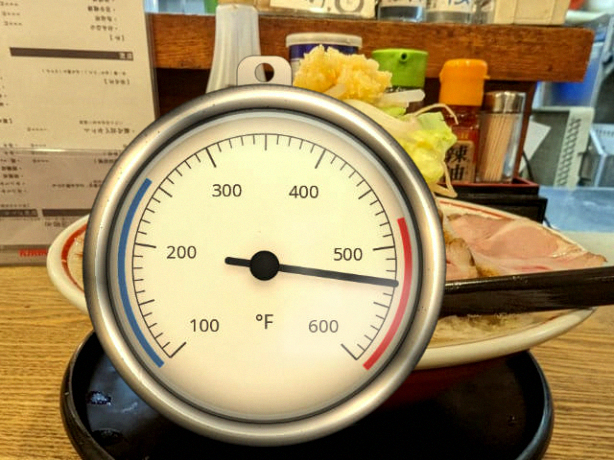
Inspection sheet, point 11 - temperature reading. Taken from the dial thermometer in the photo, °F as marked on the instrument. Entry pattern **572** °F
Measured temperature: **530** °F
